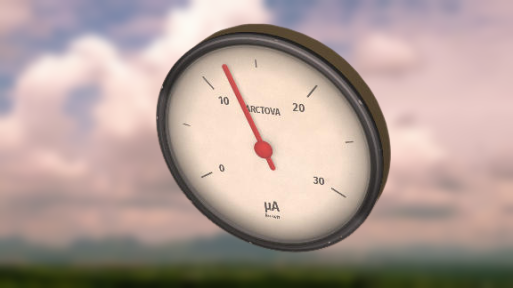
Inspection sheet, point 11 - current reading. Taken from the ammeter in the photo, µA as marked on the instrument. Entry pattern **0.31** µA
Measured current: **12.5** µA
